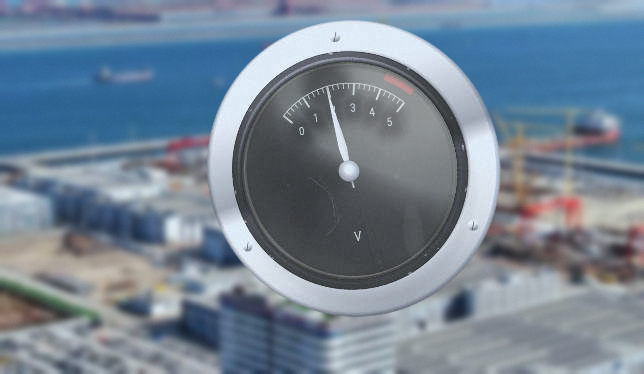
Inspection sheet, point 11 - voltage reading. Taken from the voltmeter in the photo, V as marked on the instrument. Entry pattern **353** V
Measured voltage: **2** V
